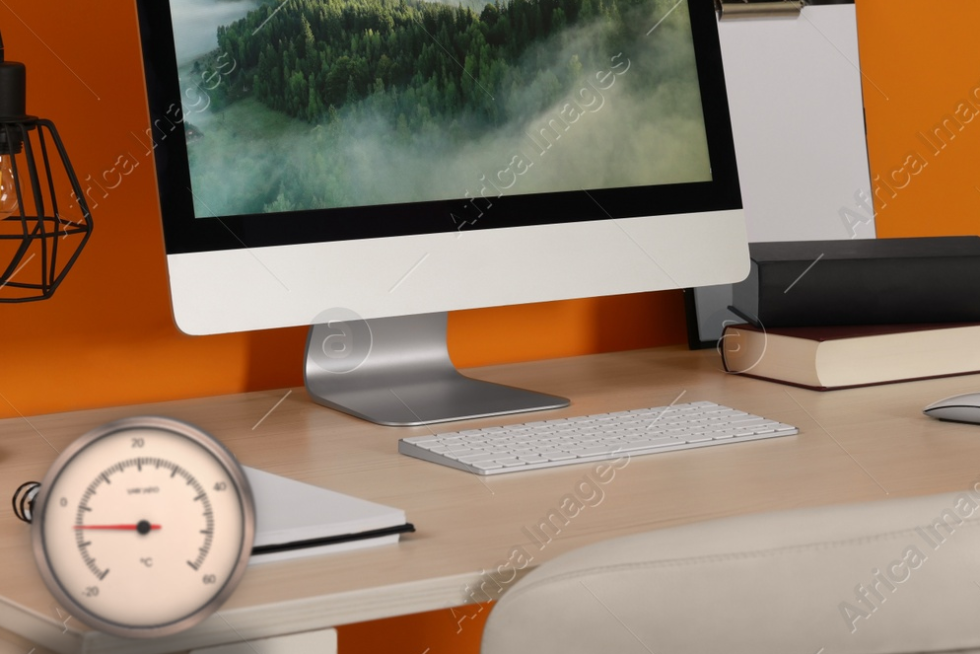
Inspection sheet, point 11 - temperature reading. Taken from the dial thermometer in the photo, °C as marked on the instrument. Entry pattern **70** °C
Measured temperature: **-5** °C
